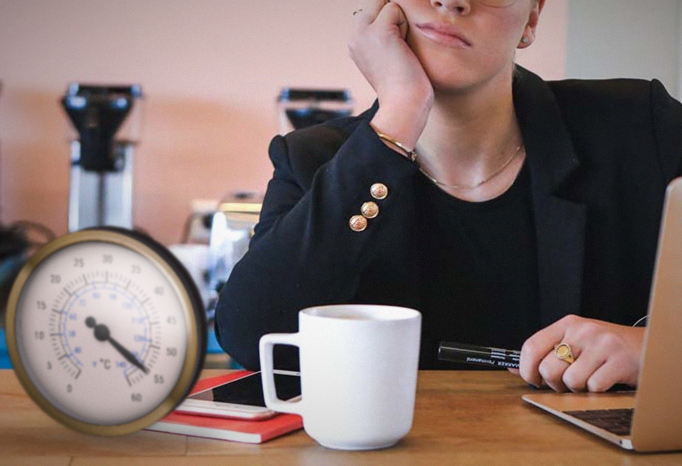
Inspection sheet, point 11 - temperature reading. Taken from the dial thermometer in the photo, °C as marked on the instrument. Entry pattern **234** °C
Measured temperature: **55** °C
